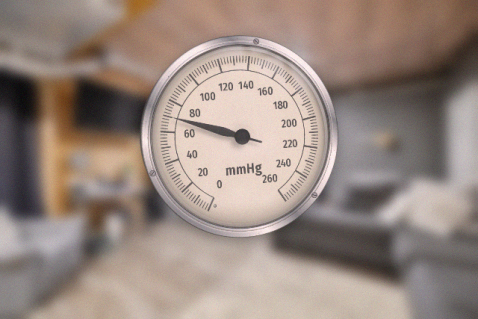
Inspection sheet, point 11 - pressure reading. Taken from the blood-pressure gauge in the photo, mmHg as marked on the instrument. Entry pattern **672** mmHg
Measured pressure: **70** mmHg
